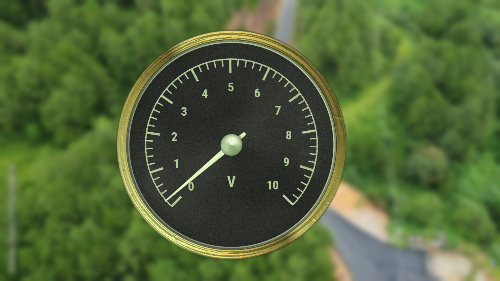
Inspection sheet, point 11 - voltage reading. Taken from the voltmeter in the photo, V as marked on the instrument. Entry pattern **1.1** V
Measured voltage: **0.2** V
